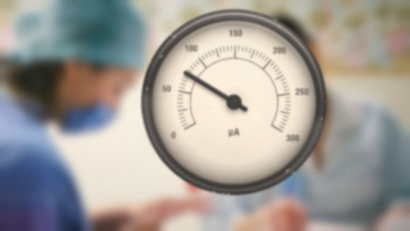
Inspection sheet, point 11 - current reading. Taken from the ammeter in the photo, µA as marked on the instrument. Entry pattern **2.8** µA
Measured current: **75** µA
